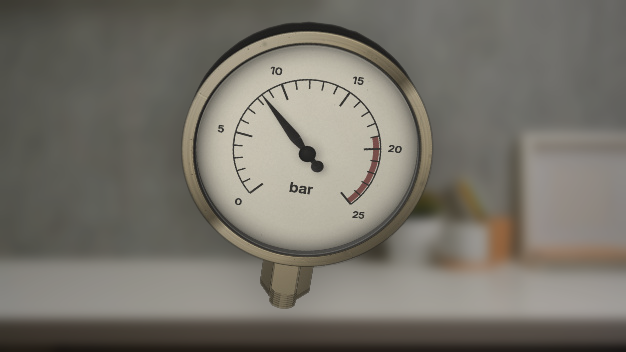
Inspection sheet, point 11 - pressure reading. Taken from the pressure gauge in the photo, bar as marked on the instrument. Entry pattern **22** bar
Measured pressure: **8.5** bar
